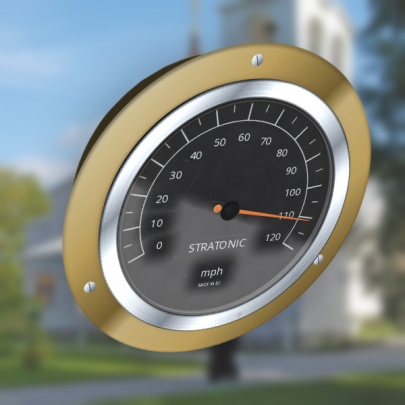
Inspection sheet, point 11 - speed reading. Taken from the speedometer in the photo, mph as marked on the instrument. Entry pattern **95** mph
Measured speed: **110** mph
